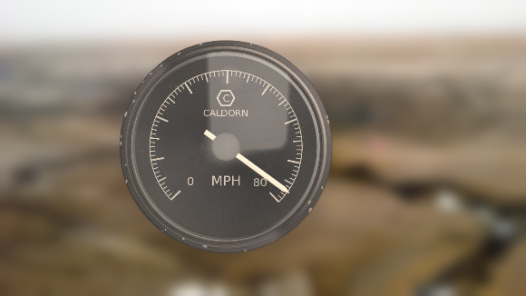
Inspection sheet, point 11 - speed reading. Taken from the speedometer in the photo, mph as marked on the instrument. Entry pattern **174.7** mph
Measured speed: **77** mph
